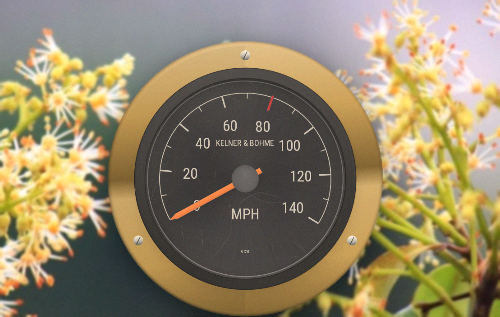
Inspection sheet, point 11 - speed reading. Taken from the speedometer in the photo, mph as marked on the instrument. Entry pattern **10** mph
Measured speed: **0** mph
